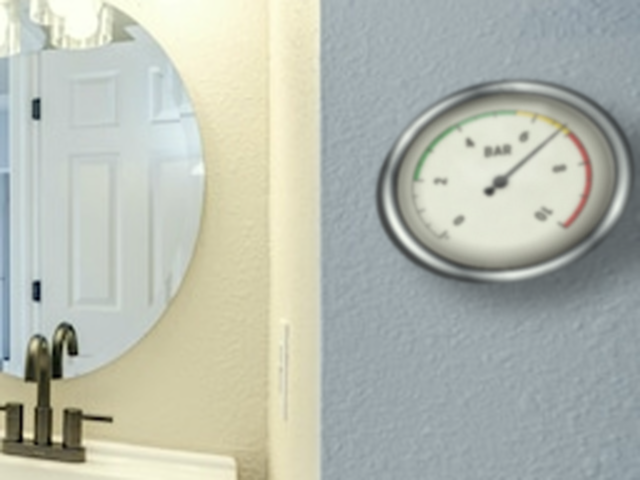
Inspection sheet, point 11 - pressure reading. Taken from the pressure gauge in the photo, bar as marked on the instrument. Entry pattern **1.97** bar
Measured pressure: **6.75** bar
